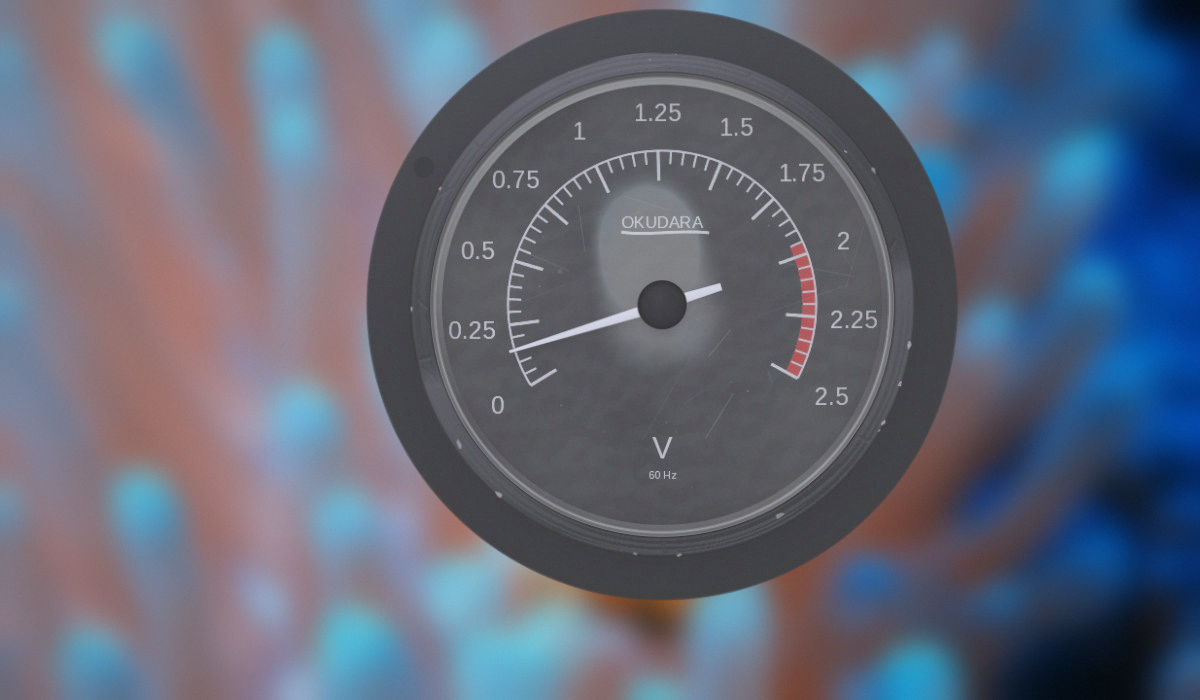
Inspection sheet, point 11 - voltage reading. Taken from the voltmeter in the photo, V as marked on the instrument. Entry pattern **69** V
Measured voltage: **0.15** V
